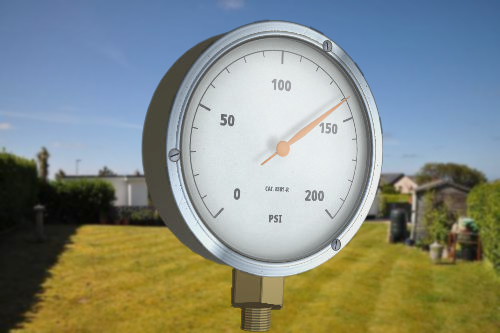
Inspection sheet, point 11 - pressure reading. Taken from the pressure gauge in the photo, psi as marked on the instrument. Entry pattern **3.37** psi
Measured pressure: **140** psi
